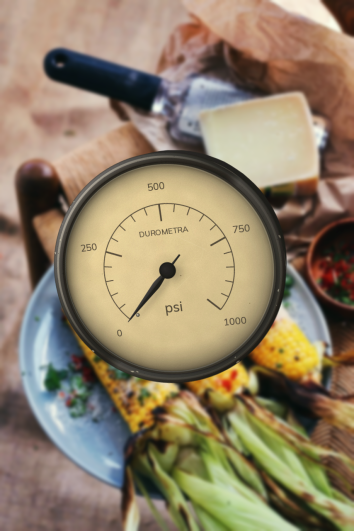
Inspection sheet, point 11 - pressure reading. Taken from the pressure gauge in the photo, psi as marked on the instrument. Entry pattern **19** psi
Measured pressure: **0** psi
